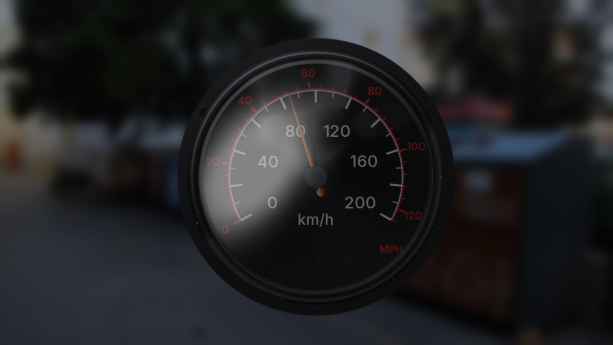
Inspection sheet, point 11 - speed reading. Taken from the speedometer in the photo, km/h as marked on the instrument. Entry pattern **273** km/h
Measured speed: **85** km/h
